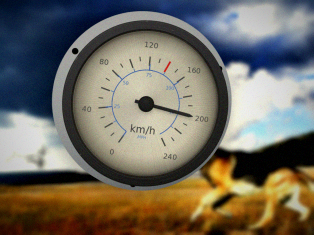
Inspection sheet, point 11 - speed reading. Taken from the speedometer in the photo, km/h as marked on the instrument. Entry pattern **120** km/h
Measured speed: **200** km/h
